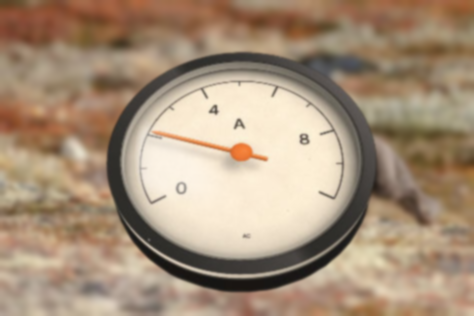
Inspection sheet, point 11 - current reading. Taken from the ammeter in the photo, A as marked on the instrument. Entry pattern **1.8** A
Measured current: **2** A
